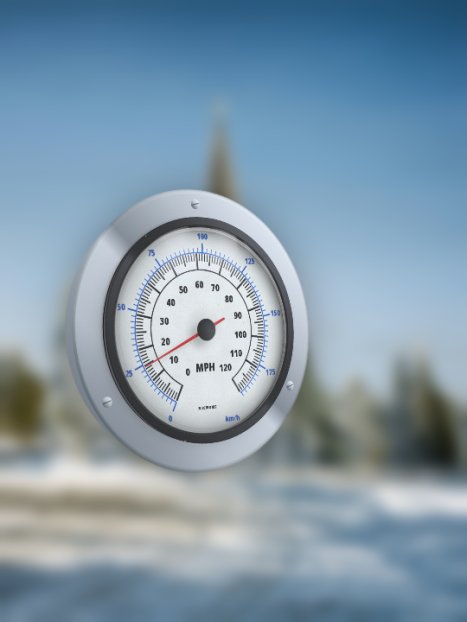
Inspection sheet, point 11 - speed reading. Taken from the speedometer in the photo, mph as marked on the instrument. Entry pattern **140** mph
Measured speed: **15** mph
